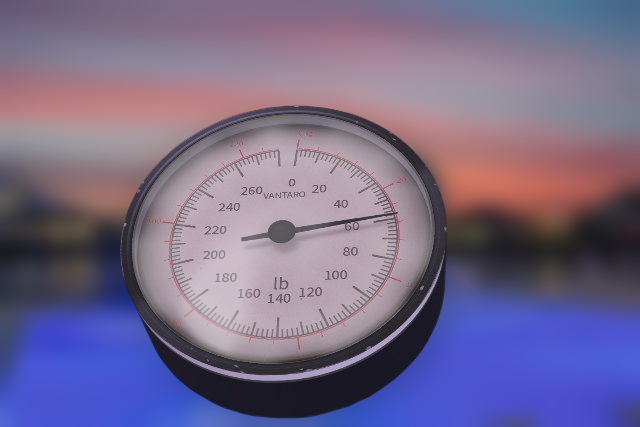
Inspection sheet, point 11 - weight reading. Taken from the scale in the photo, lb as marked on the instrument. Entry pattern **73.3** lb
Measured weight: **60** lb
